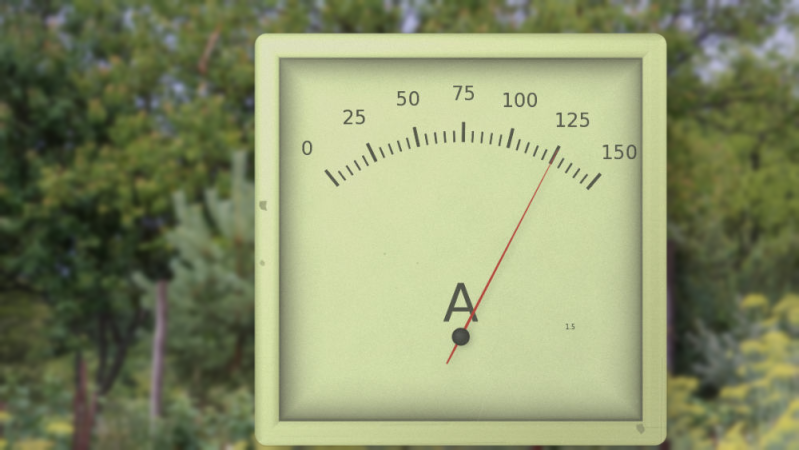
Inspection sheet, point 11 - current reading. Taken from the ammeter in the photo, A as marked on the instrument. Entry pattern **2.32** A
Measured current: **125** A
